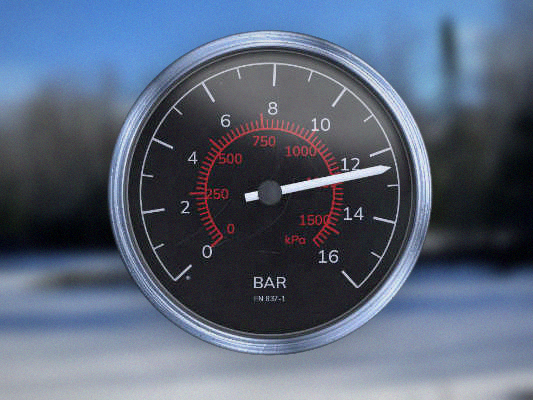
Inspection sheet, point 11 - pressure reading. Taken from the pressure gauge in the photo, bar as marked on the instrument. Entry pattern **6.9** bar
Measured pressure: **12.5** bar
